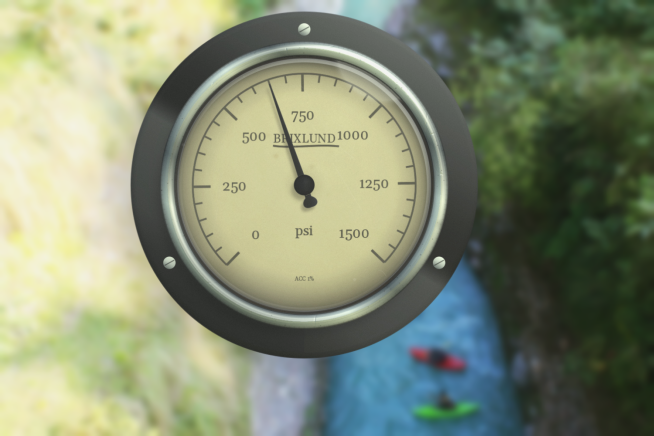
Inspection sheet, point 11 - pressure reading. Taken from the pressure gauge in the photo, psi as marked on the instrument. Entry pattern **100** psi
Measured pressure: **650** psi
